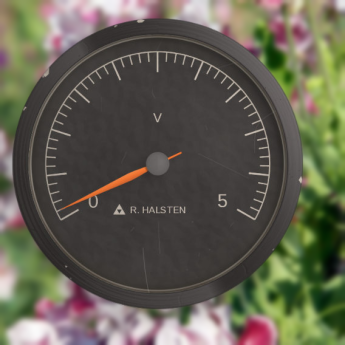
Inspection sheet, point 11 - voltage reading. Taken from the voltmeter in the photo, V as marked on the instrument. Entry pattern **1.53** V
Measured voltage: **0.1** V
